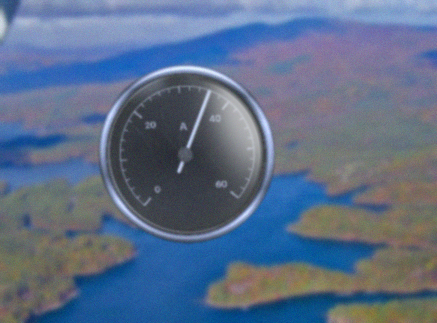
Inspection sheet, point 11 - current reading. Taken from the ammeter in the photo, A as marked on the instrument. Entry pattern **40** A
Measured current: **36** A
